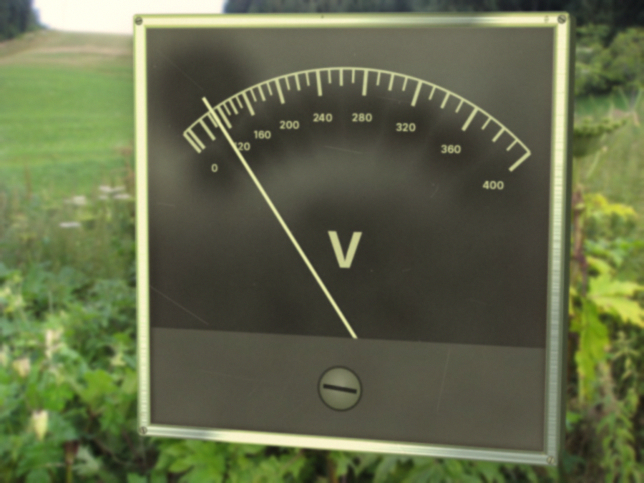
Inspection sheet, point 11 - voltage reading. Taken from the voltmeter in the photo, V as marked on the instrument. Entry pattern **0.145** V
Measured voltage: **110** V
